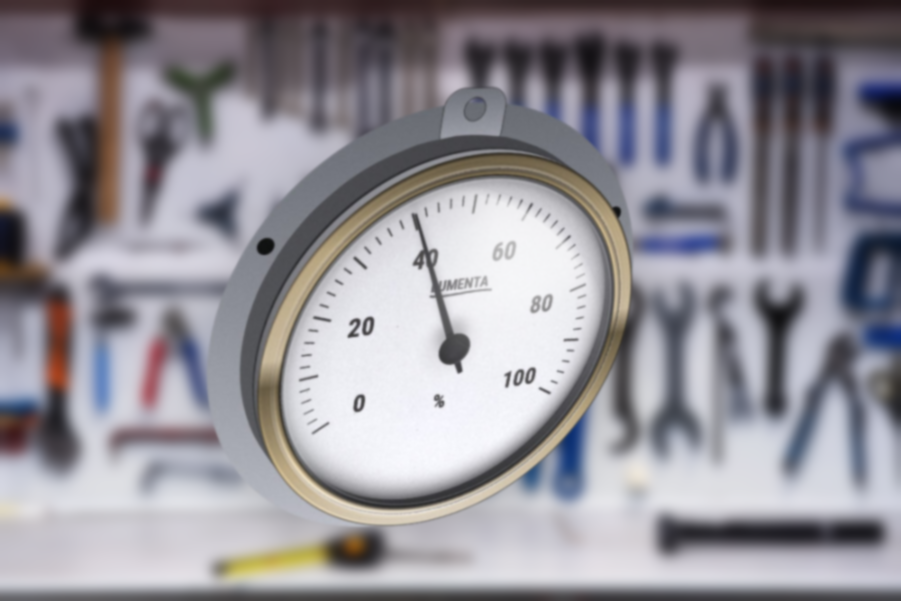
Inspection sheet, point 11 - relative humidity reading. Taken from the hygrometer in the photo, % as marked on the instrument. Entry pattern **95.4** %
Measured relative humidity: **40** %
